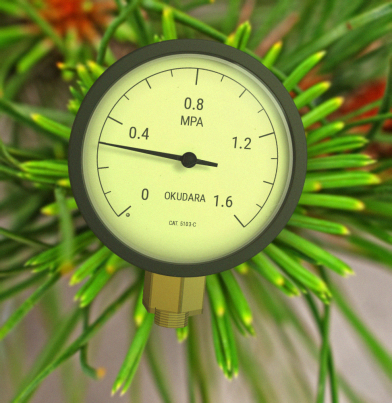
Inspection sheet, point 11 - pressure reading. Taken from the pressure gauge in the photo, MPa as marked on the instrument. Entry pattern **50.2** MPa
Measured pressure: **0.3** MPa
